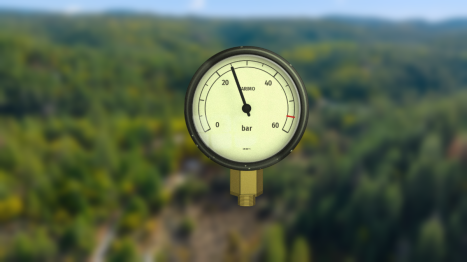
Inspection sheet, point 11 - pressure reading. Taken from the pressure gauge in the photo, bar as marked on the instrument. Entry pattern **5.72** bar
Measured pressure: **25** bar
